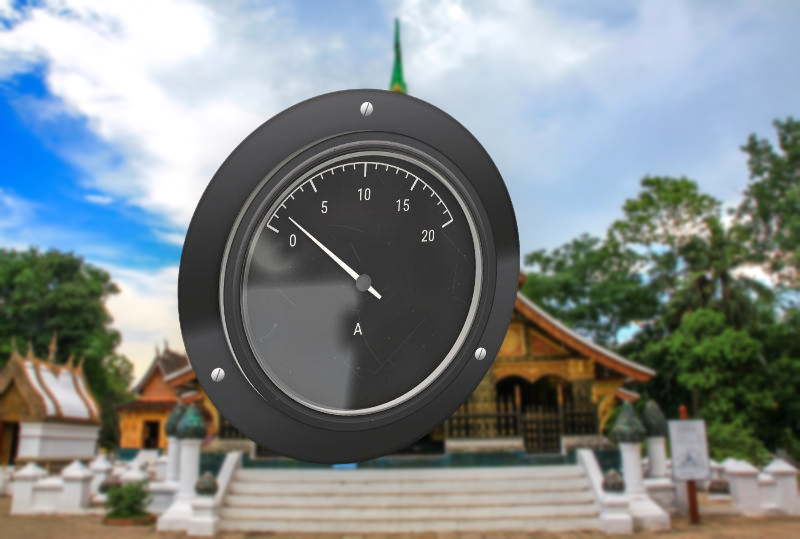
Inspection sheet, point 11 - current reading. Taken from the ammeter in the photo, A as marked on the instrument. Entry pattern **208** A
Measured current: **1.5** A
